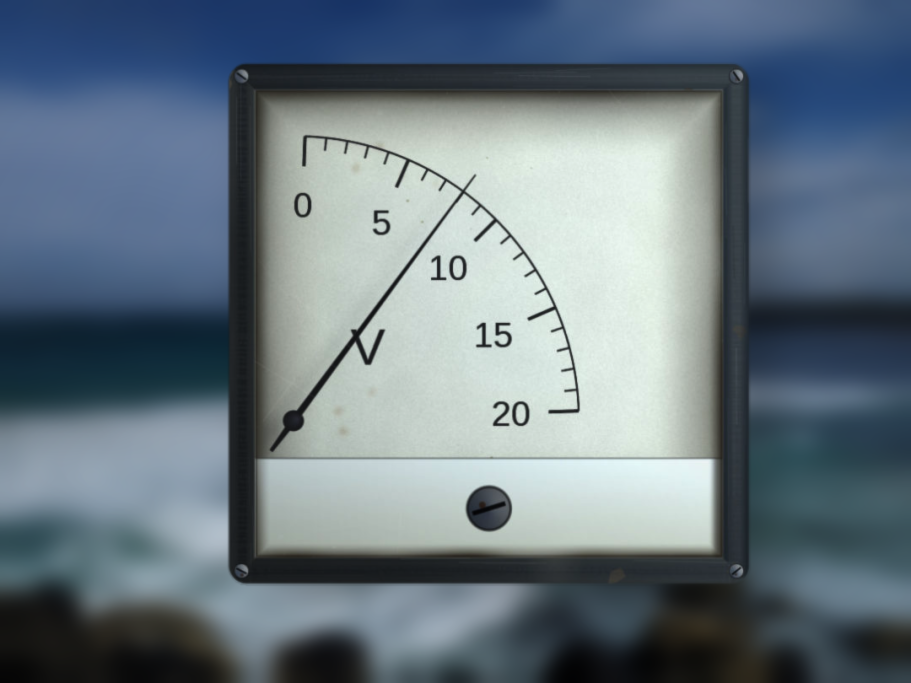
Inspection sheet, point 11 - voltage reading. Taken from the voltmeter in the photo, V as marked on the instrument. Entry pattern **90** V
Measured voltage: **8** V
